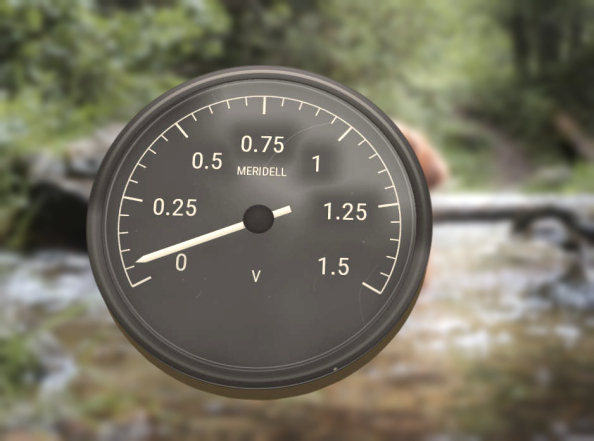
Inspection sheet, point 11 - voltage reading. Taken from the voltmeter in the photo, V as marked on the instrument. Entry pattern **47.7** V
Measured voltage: **0.05** V
